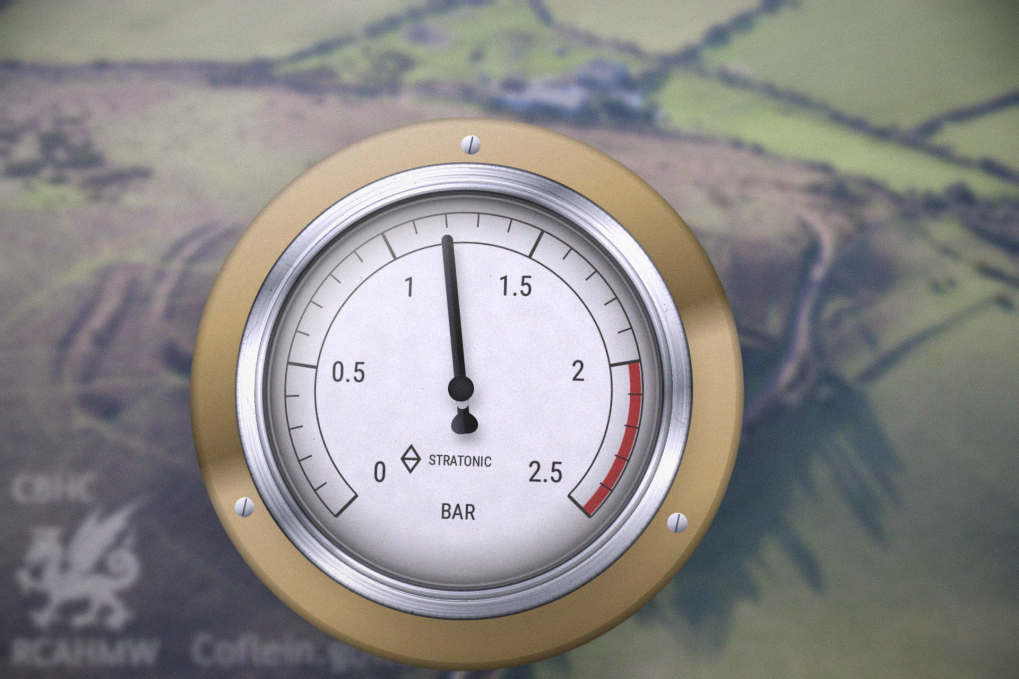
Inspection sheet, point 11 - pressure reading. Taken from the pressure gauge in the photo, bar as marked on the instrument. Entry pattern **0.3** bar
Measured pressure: **1.2** bar
